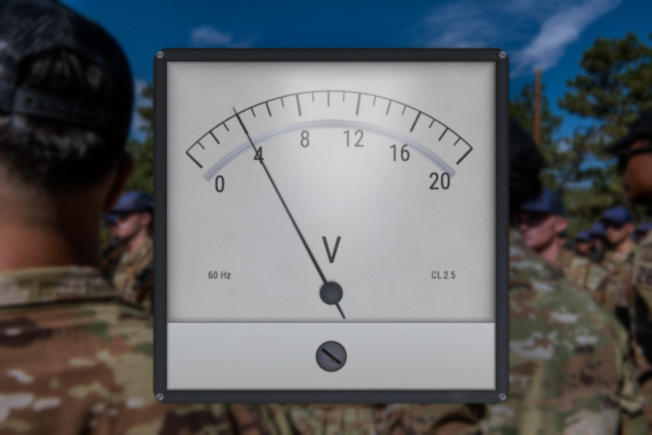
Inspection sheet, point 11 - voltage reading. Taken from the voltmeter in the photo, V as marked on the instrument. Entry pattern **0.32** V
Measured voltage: **4** V
